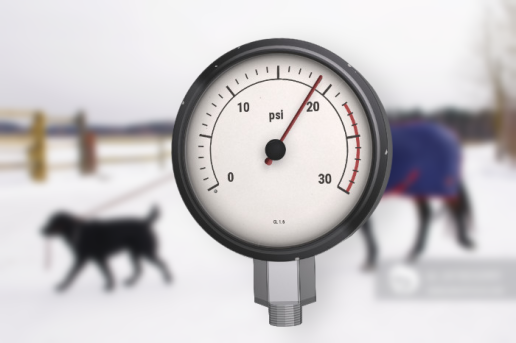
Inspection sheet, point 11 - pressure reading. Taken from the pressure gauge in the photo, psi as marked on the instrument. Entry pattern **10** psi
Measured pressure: **19** psi
